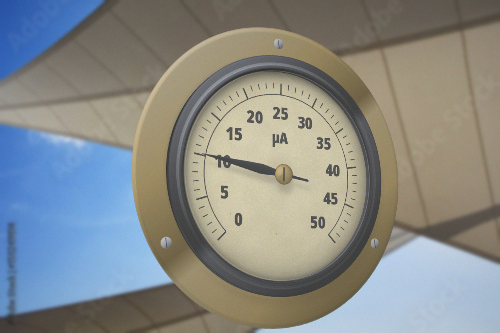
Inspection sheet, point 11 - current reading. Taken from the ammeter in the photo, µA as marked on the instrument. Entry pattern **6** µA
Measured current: **10** µA
